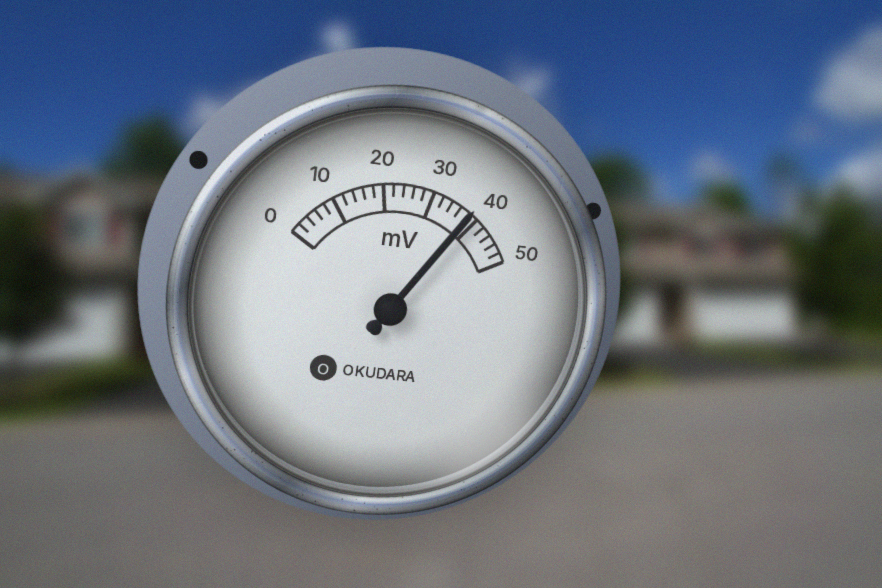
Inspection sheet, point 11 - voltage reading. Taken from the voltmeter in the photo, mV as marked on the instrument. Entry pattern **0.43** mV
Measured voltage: **38** mV
